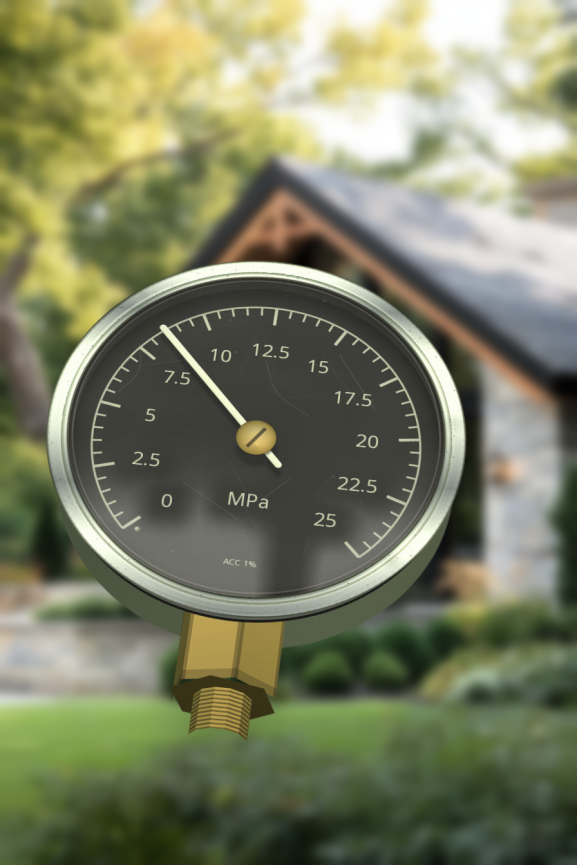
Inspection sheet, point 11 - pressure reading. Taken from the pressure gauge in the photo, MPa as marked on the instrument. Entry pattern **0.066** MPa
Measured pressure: **8.5** MPa
